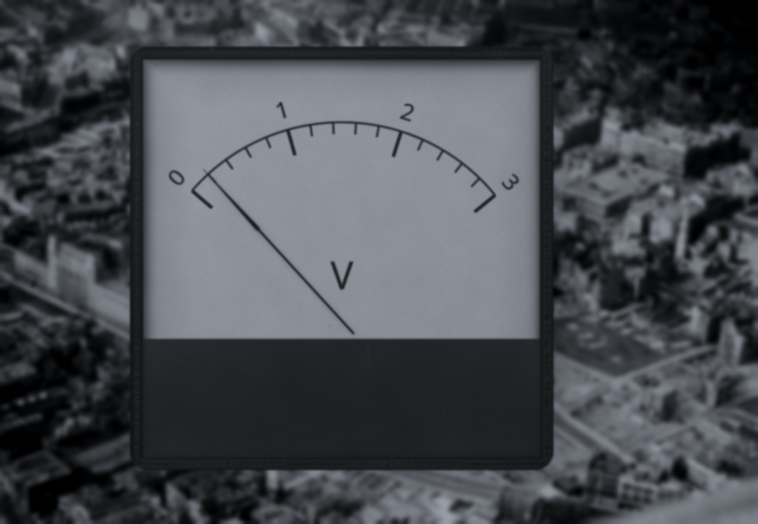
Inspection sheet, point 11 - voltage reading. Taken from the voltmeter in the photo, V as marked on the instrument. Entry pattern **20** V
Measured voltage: **0.2** V
